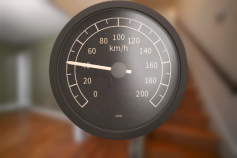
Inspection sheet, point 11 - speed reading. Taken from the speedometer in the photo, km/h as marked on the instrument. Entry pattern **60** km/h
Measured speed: **40** km/h
